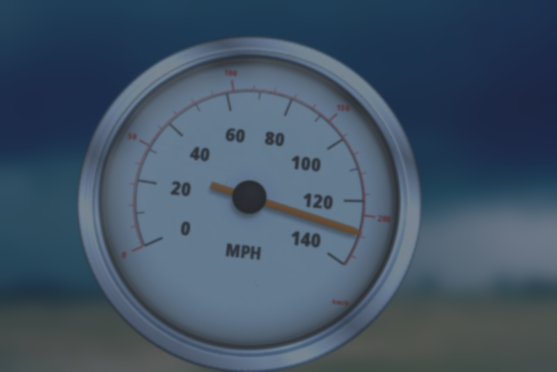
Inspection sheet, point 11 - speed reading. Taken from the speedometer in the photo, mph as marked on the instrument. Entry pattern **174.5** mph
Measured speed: **130** mph
